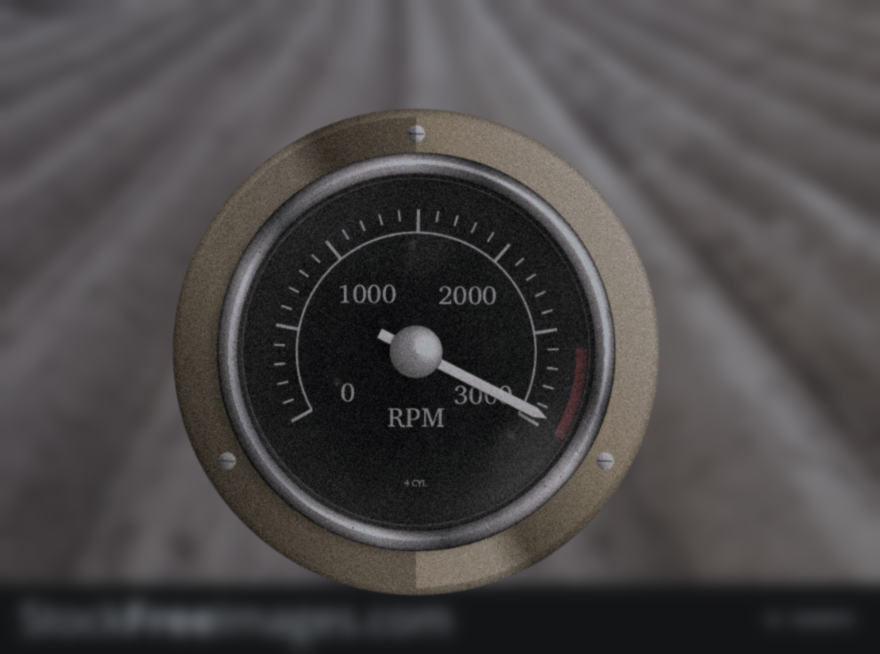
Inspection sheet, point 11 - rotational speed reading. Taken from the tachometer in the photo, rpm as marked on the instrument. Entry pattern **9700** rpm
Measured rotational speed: **2950** rpm
